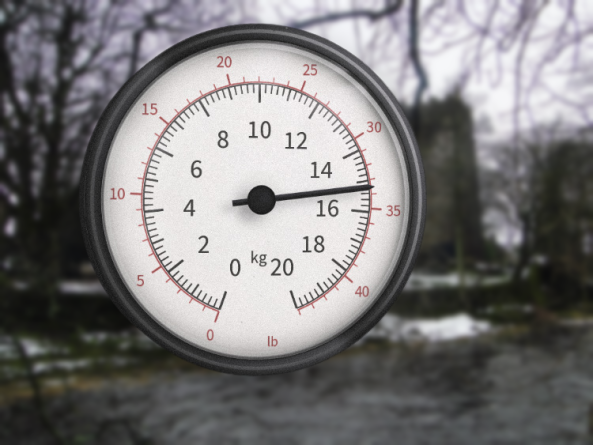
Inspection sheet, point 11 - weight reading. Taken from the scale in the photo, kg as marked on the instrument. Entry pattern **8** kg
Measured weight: **15.2** kg
